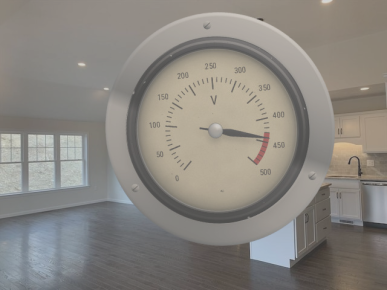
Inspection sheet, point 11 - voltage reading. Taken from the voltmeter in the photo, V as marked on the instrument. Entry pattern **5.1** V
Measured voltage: **440** V
